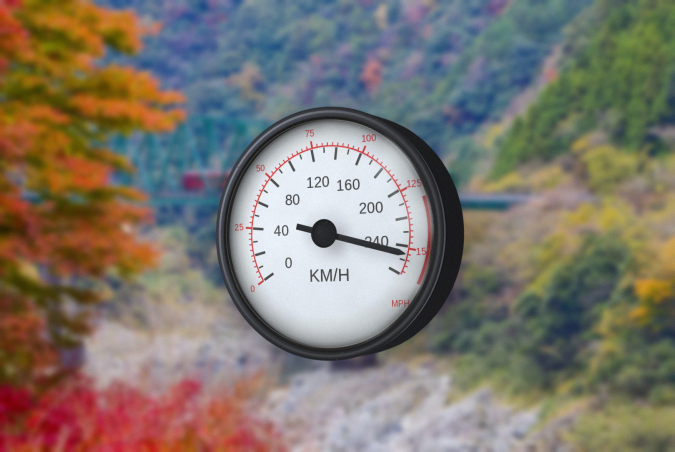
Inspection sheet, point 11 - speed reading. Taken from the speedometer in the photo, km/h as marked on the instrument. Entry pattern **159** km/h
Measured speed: **245** km/h
